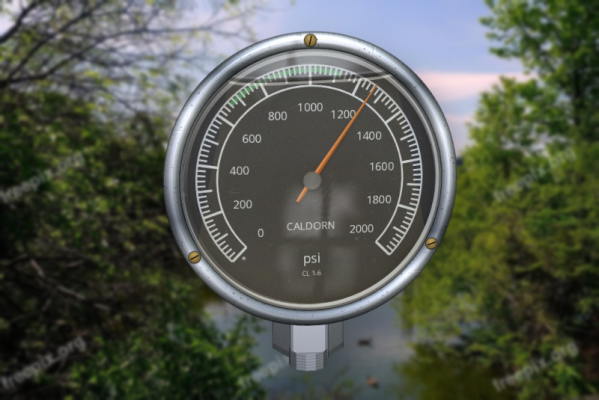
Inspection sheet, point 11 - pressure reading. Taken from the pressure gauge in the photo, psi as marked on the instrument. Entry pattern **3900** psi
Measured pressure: **1260** psi
